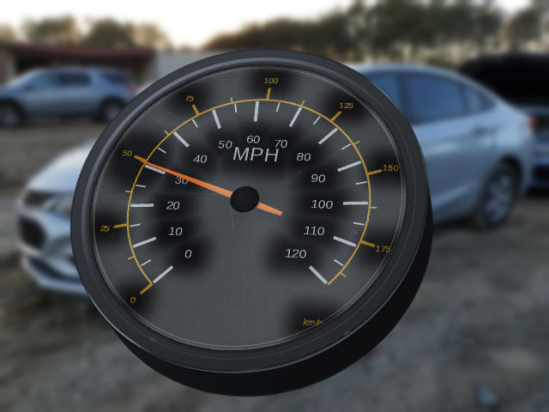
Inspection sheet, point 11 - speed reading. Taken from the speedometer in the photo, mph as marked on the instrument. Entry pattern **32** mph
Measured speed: **30** mph
